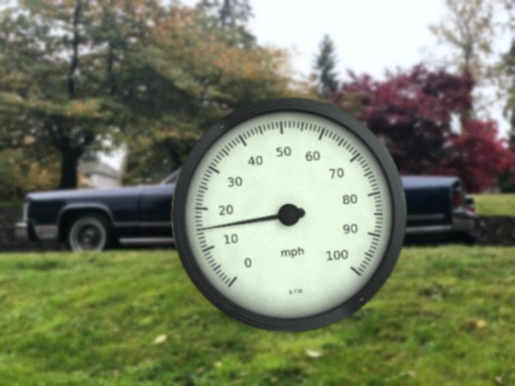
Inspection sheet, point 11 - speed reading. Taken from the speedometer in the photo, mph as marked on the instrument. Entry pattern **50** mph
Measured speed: **15** mph
